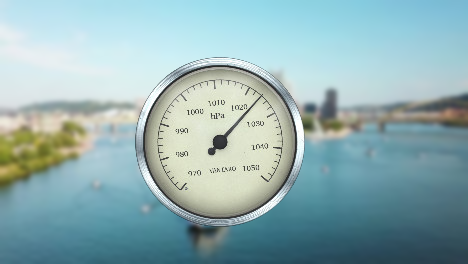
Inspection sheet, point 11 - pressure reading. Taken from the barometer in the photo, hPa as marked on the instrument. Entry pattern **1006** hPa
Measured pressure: **1024** hPa
